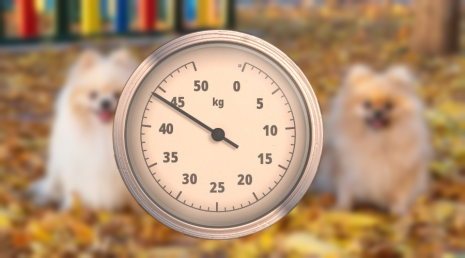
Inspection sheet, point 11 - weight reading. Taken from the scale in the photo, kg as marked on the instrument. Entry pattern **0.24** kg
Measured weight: **44** kg
